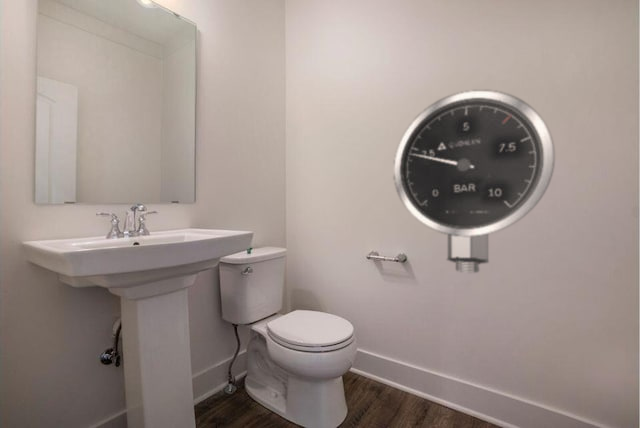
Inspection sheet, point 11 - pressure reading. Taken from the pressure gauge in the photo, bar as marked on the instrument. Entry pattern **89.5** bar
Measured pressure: **2.25** bar
